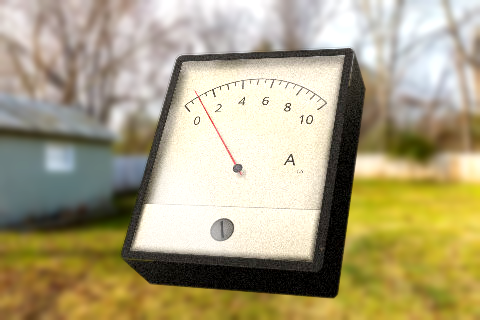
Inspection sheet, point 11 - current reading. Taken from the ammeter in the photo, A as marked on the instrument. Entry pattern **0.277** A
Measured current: **1** A
